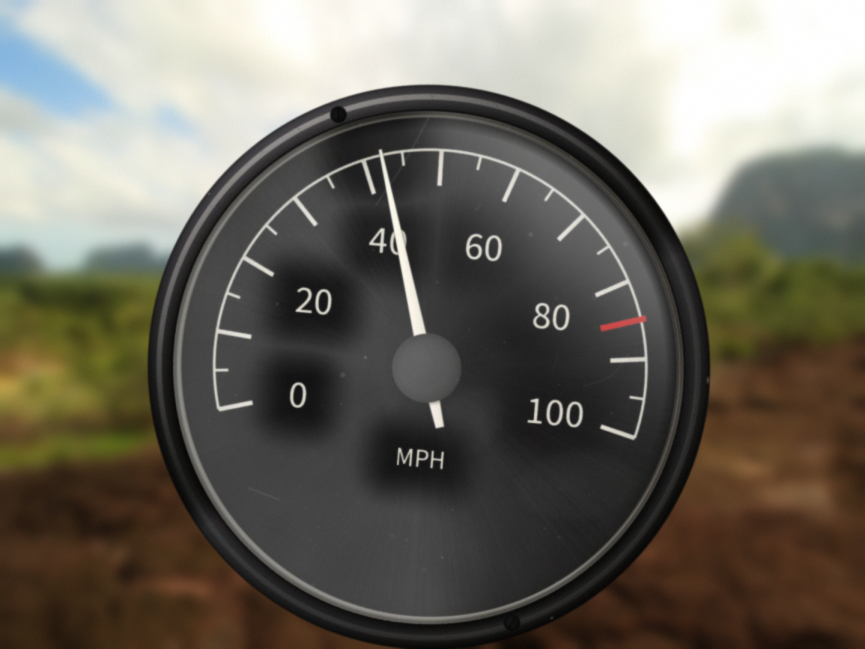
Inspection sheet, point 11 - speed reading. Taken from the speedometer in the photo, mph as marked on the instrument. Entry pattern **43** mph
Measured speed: **42.5** mph
